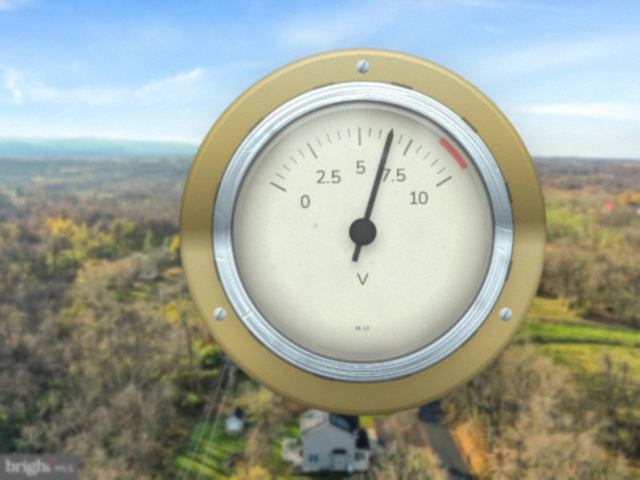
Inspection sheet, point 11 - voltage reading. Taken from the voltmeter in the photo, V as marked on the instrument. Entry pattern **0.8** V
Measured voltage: **6.5** V
